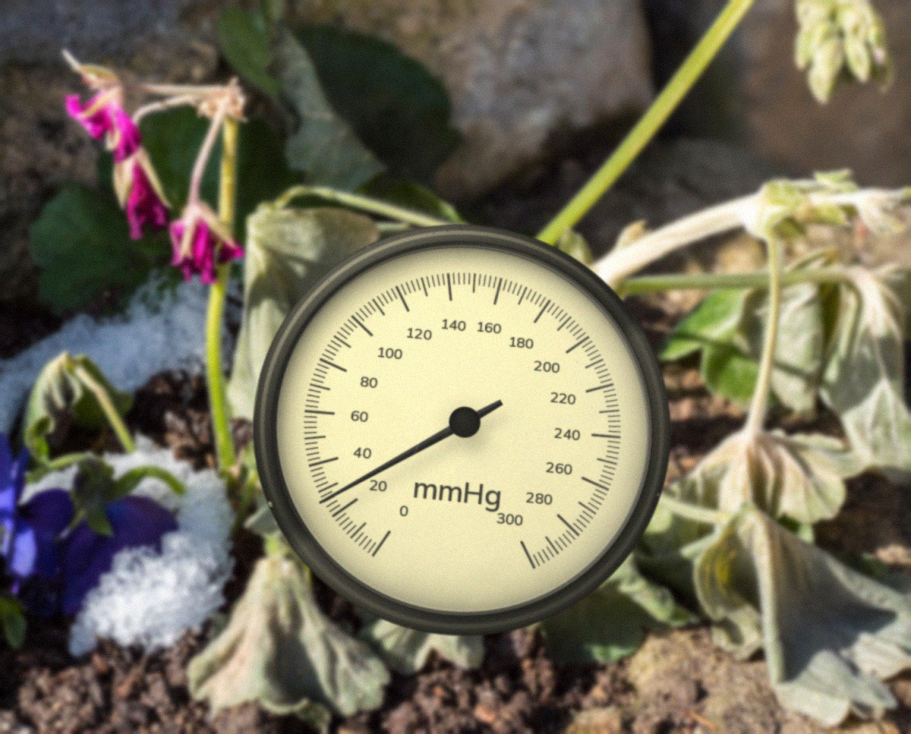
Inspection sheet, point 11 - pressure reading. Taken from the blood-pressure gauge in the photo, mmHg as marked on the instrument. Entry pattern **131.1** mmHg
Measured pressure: **26** mmHg
